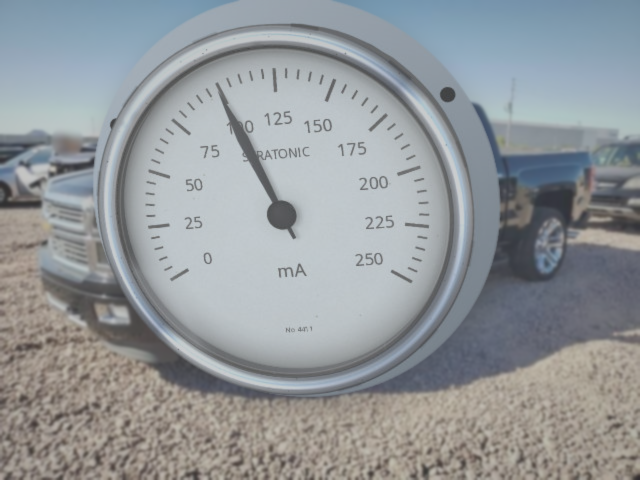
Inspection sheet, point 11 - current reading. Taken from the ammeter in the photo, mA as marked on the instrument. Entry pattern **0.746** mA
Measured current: **100** mA
